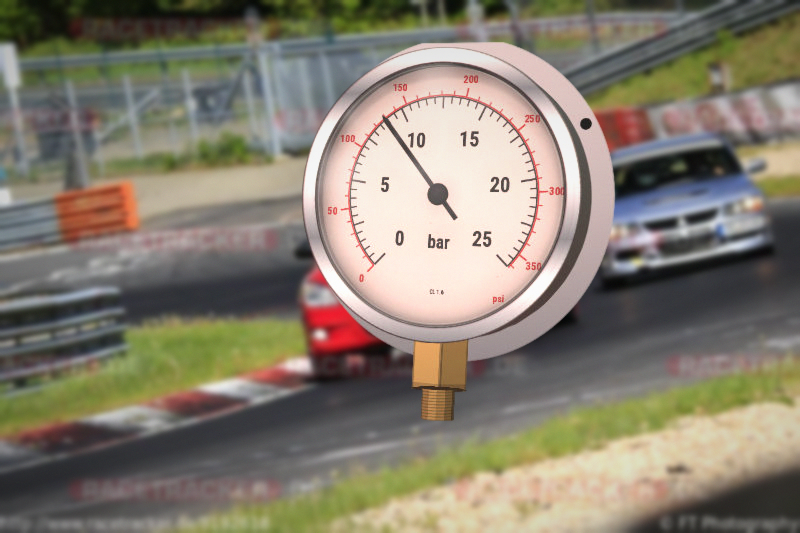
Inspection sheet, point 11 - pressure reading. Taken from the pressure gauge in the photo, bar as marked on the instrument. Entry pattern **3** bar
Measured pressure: **9** bar
